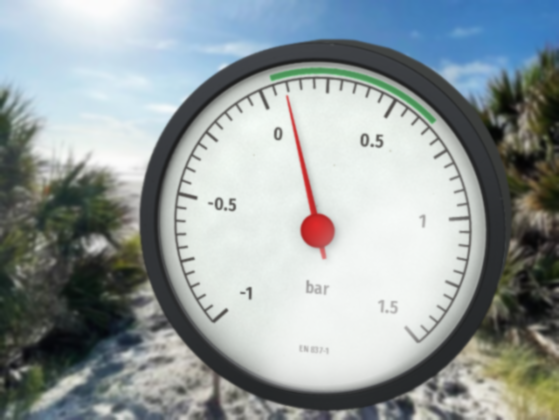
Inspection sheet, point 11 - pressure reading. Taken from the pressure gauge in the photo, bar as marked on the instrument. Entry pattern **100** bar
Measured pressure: **0.1** bar
